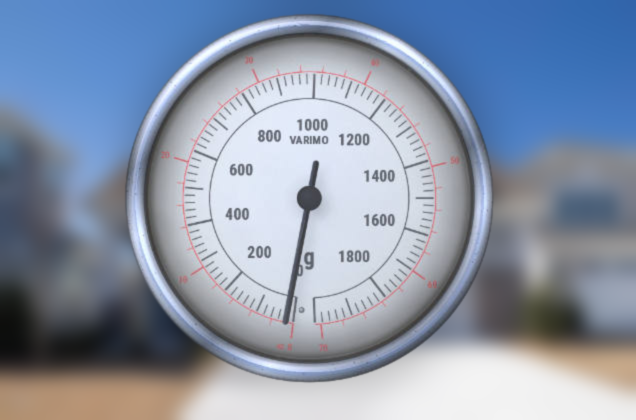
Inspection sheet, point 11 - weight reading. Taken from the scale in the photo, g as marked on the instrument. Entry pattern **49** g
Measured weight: **20** g
